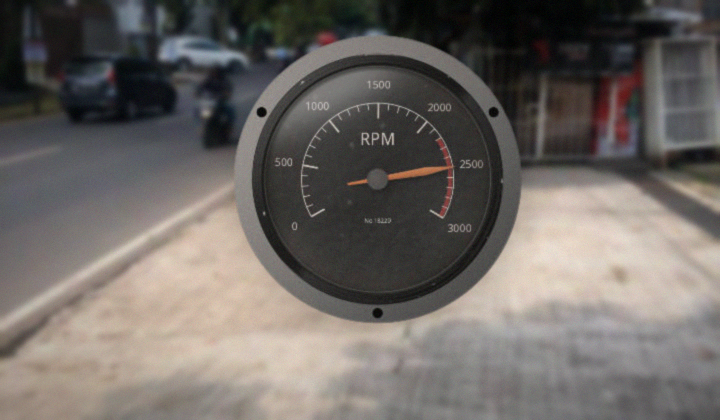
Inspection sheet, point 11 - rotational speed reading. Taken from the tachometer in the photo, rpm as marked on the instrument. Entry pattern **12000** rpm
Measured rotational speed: **2500** rpm
